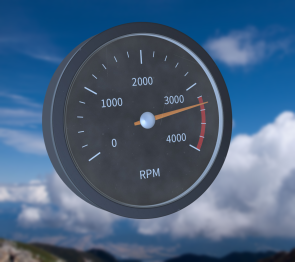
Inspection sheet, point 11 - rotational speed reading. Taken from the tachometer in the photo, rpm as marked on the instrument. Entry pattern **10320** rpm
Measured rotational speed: **3300** rpm
